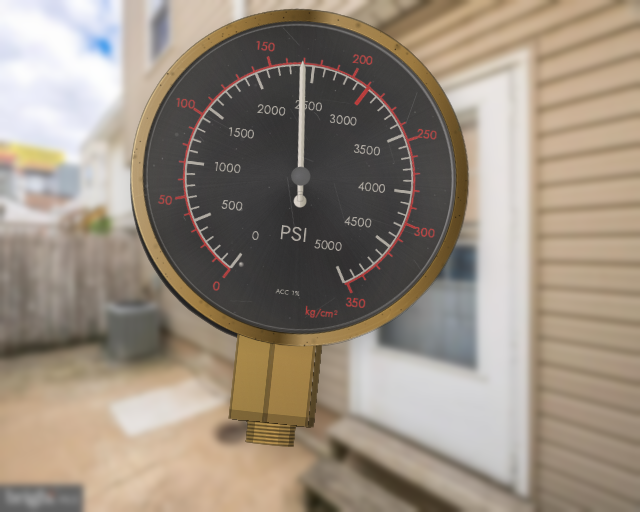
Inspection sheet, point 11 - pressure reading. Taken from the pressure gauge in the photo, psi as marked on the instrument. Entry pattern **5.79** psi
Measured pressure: **2400** psi
